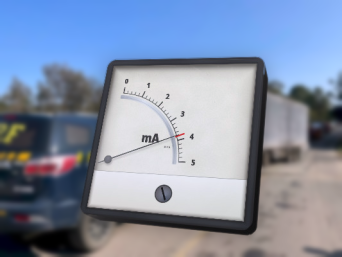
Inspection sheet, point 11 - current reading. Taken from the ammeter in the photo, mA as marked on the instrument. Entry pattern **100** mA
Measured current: **3.8** mA
